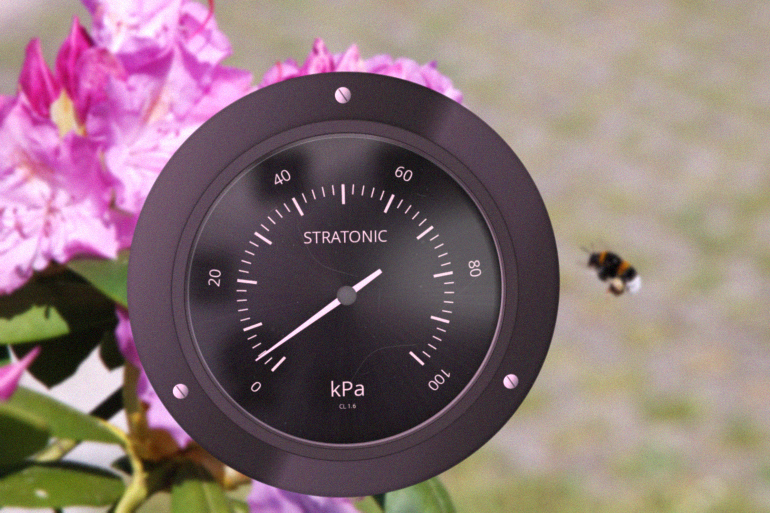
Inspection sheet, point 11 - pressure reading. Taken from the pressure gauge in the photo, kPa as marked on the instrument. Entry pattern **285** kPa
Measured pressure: **4** kPa
